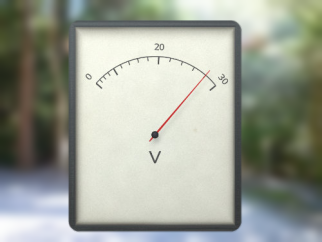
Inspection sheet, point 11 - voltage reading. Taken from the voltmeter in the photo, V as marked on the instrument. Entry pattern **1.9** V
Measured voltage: **28** V
